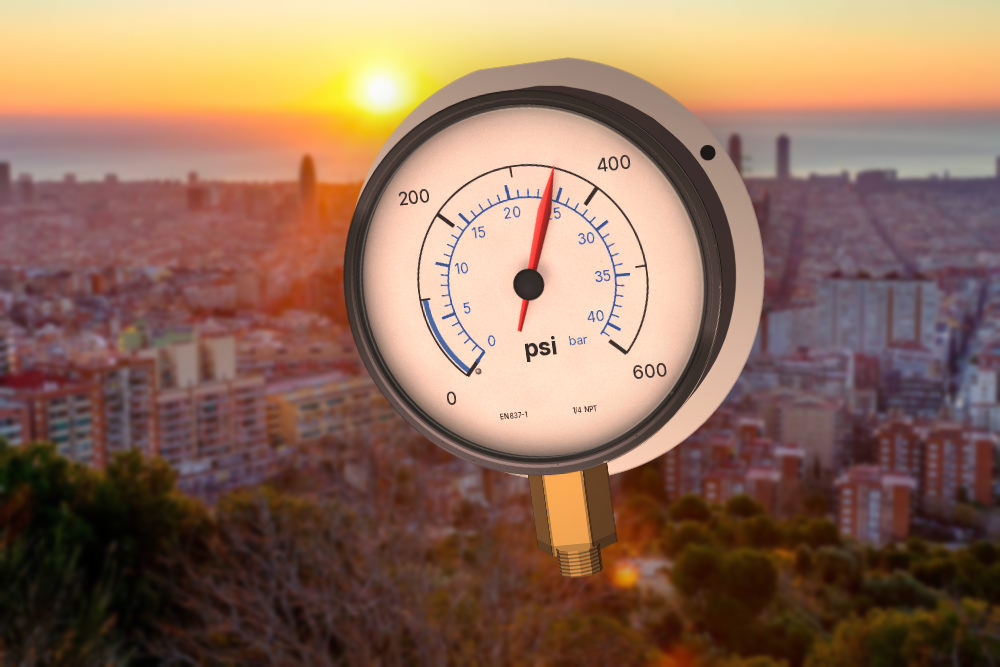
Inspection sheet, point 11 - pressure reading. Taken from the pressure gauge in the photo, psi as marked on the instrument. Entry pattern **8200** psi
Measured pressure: **350** psi
